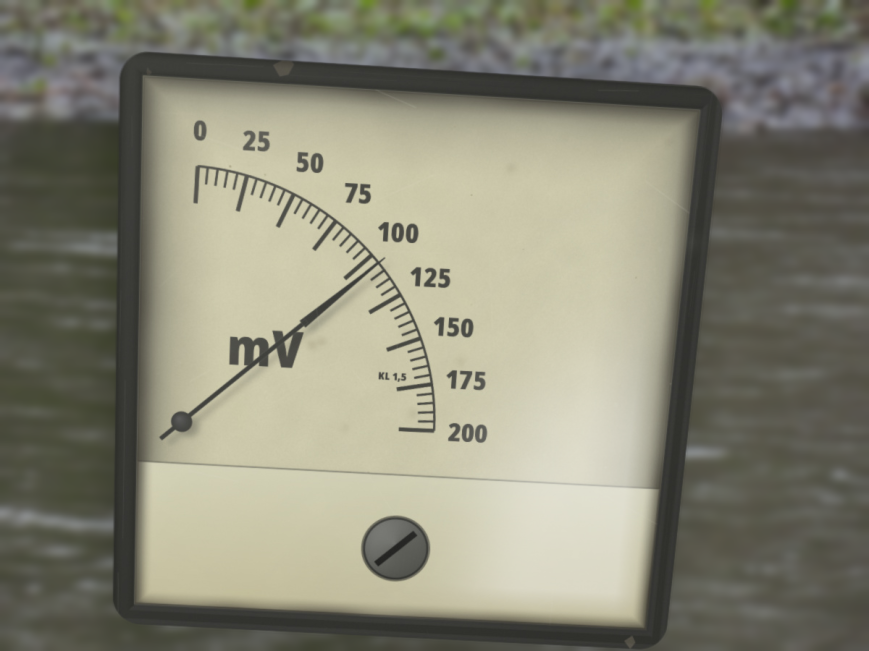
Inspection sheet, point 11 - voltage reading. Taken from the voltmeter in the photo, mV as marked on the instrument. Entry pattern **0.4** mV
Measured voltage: **105** mV
